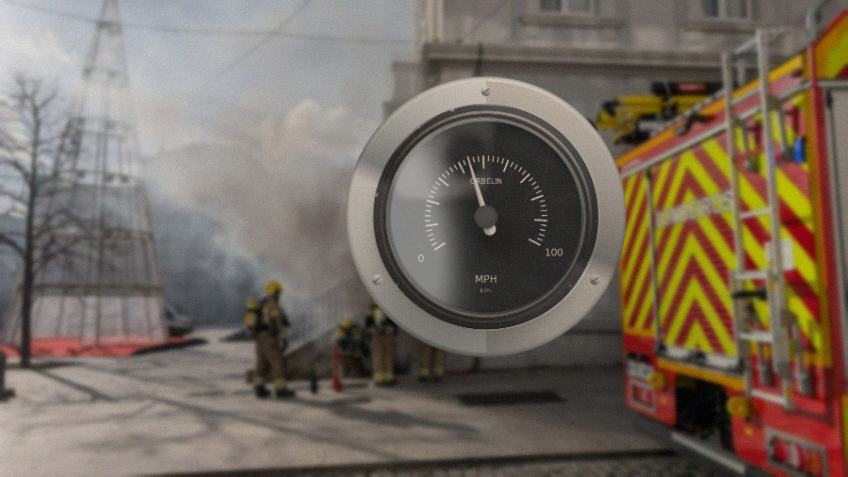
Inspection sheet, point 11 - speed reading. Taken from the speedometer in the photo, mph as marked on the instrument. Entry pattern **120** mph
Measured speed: **44** mph
